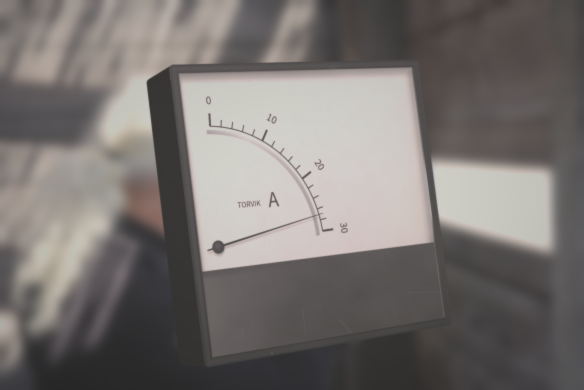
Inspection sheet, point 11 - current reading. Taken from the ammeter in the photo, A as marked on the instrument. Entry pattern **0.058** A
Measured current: **27** A
